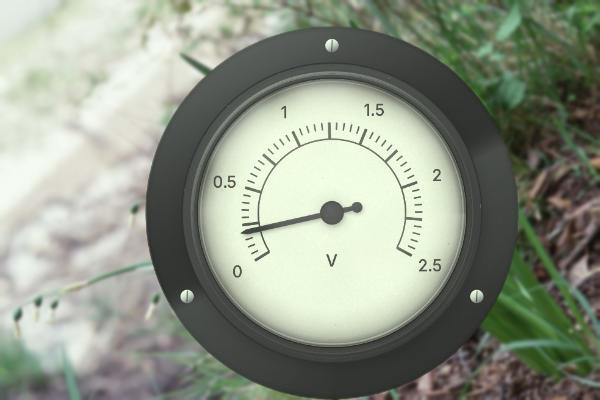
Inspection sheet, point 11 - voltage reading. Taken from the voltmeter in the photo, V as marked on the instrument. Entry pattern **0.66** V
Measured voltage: **0.2** V
